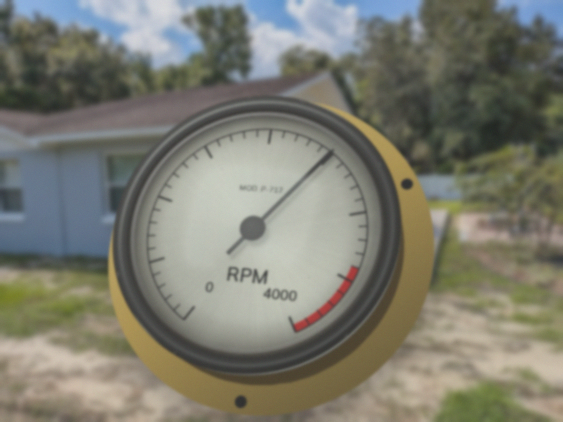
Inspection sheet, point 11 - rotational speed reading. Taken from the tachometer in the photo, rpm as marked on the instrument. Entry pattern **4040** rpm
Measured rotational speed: **2500** rpm
